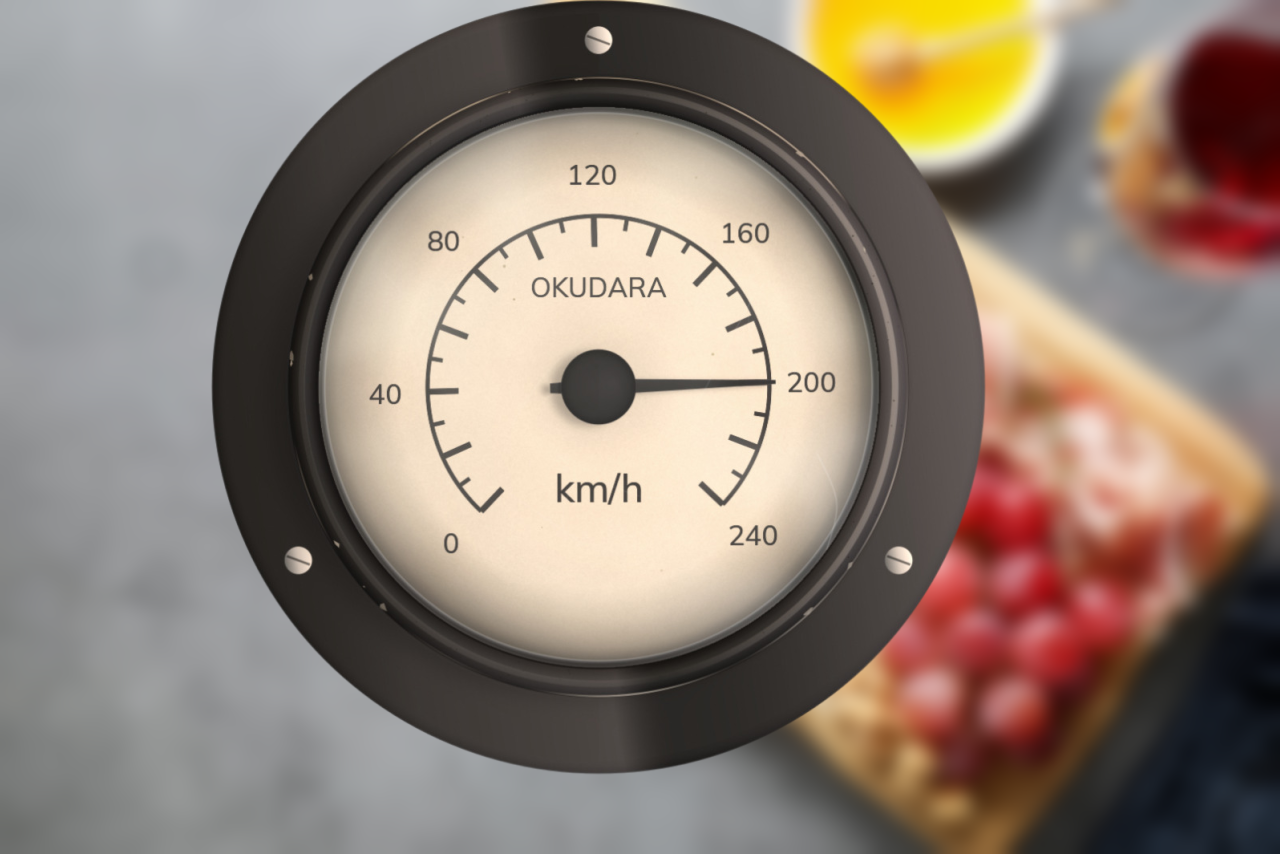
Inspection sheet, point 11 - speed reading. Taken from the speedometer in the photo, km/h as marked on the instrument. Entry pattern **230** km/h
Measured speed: **200** km/h
